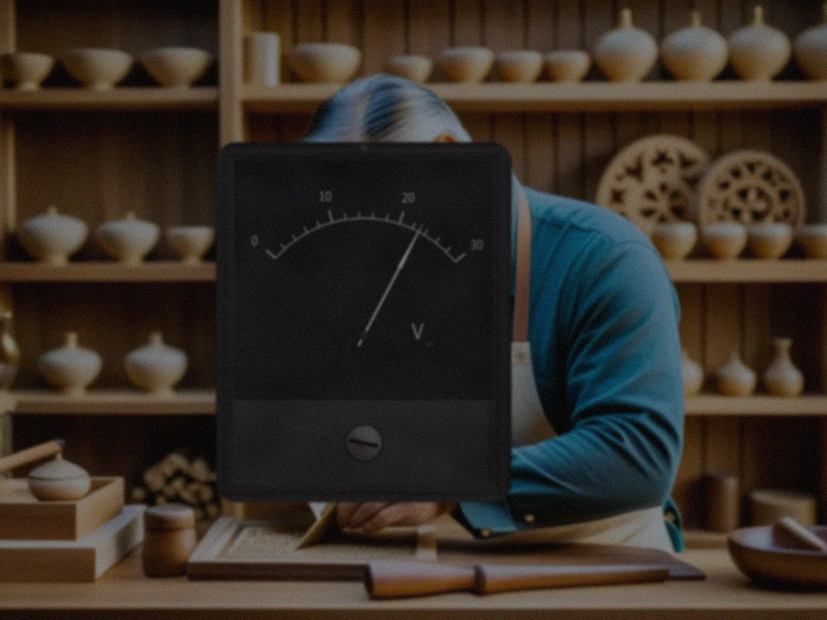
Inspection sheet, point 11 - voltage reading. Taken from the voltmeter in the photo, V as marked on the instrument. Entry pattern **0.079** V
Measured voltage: **23** V
